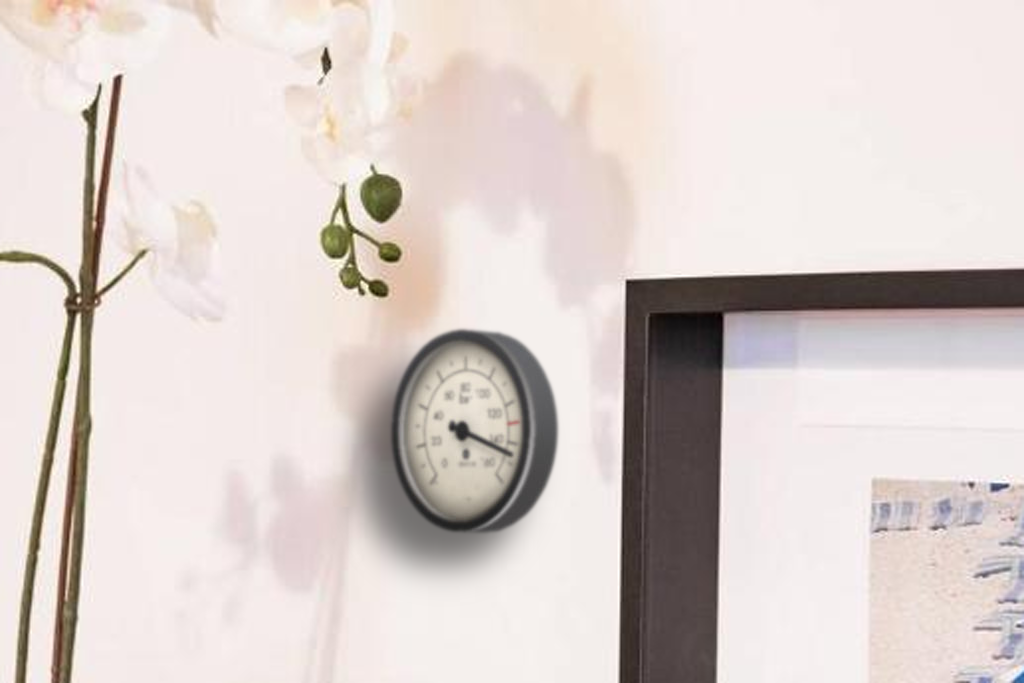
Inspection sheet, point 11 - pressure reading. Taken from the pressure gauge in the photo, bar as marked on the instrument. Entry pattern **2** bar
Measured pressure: **145** bar
